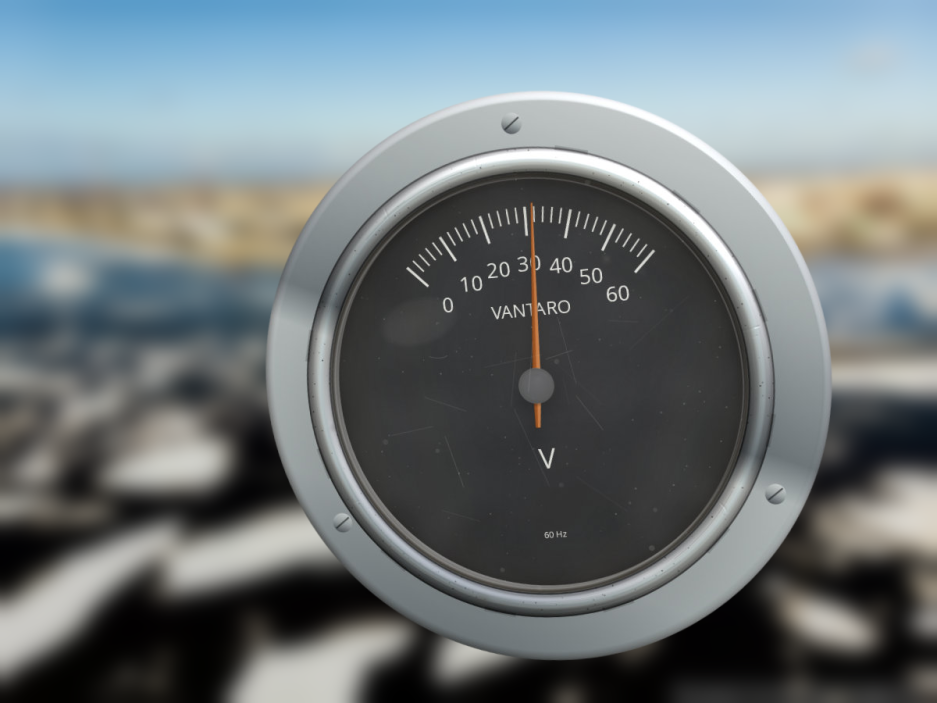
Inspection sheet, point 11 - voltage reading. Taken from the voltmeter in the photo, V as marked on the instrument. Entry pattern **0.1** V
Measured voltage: **32** V
